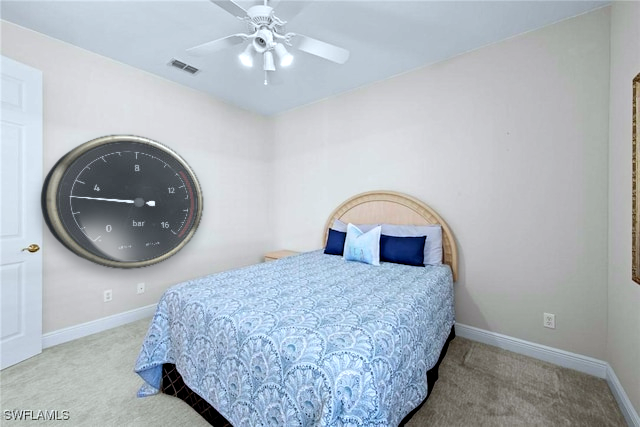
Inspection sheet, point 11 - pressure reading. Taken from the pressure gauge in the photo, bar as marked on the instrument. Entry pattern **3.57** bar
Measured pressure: **3** bar
